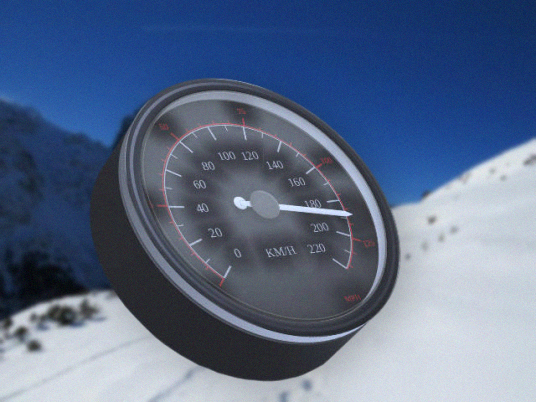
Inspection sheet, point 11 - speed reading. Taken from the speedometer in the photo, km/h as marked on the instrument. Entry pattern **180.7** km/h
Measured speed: **190** km/h
